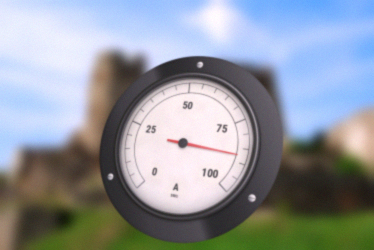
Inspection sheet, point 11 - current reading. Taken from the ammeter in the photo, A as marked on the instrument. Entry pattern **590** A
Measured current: **87.5** A
